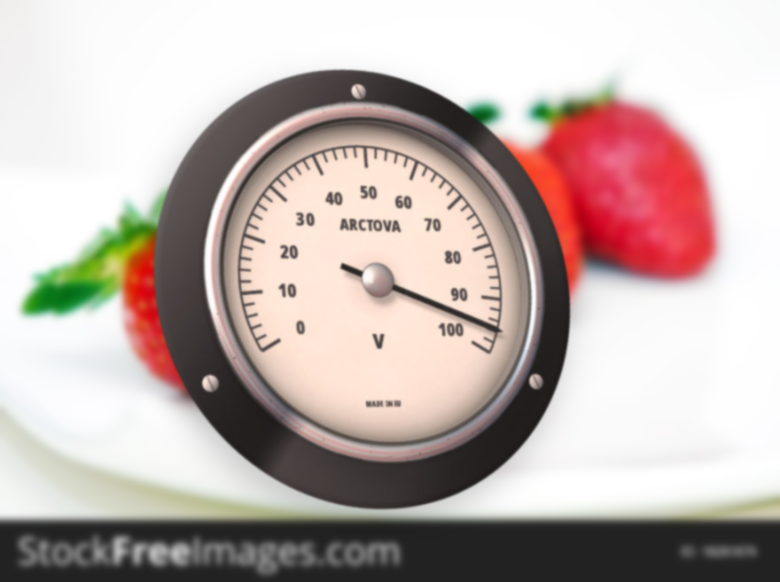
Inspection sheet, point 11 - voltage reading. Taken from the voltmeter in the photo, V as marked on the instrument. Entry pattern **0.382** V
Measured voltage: **96** V
